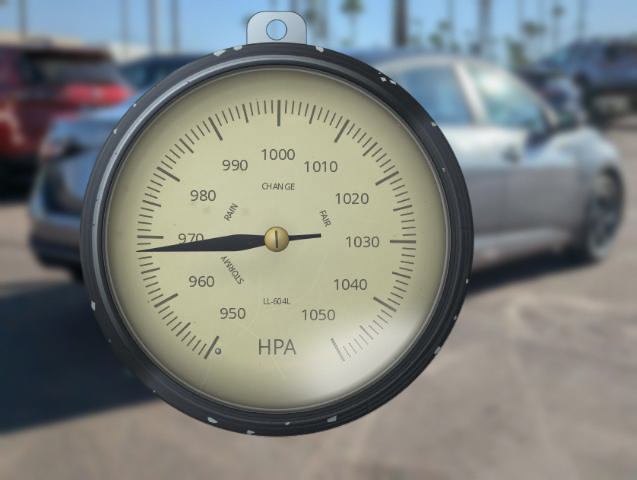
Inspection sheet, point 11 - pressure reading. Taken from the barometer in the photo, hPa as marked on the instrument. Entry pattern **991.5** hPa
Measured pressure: **968** hPa
